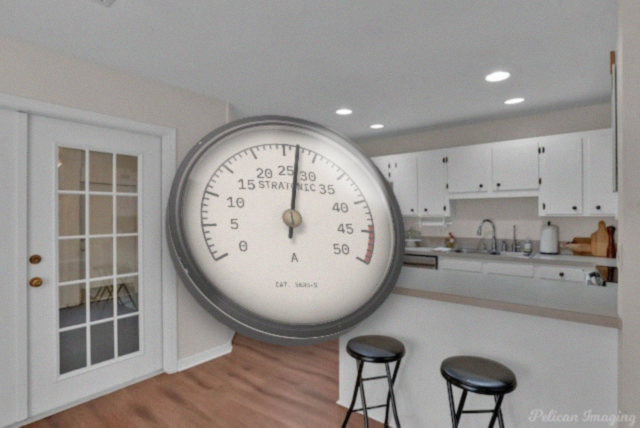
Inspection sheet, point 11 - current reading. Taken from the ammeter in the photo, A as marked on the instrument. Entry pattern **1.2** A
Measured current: **27** A
